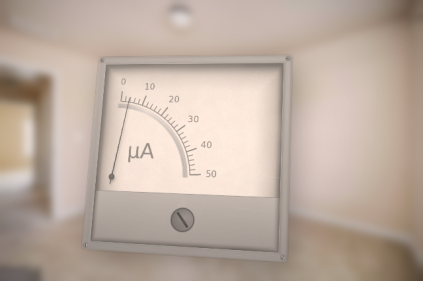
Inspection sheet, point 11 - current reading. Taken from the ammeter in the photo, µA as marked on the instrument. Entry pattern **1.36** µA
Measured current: **4** µA
